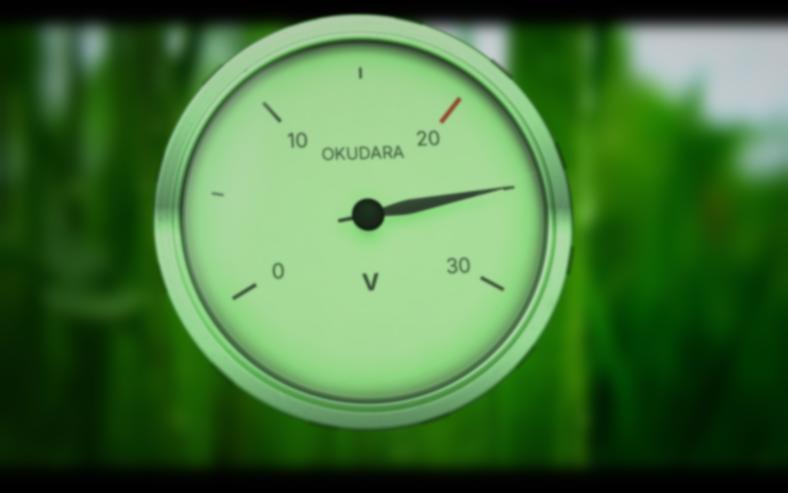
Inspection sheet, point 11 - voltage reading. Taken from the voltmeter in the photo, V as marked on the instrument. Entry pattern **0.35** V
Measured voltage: **25** V
